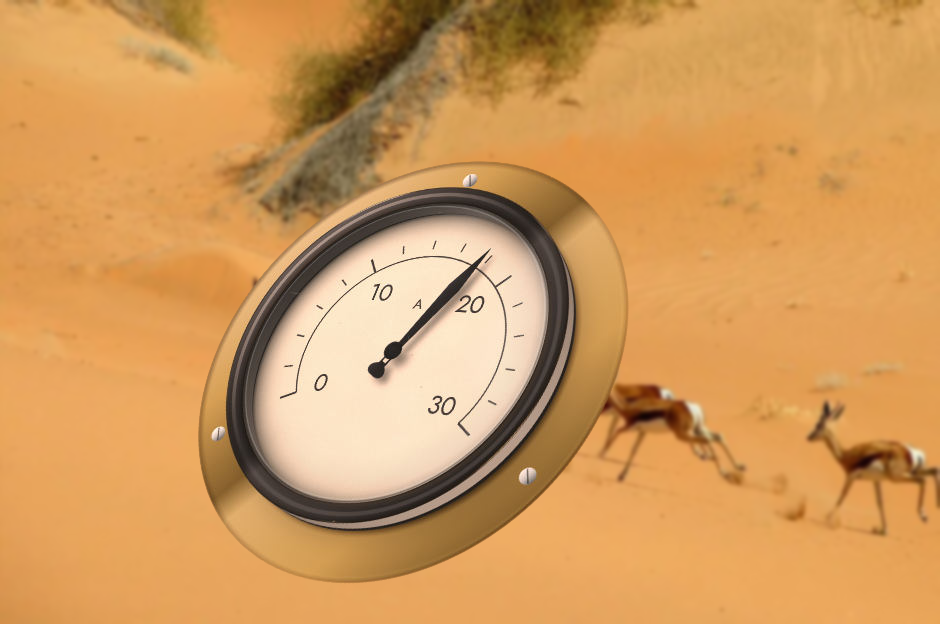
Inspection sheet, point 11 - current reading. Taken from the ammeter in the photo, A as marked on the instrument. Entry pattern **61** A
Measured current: **18** A
